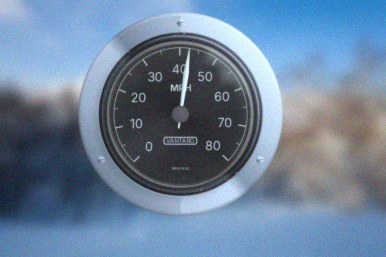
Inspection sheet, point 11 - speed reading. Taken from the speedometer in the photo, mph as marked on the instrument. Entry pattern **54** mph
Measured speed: **42.5** mph
